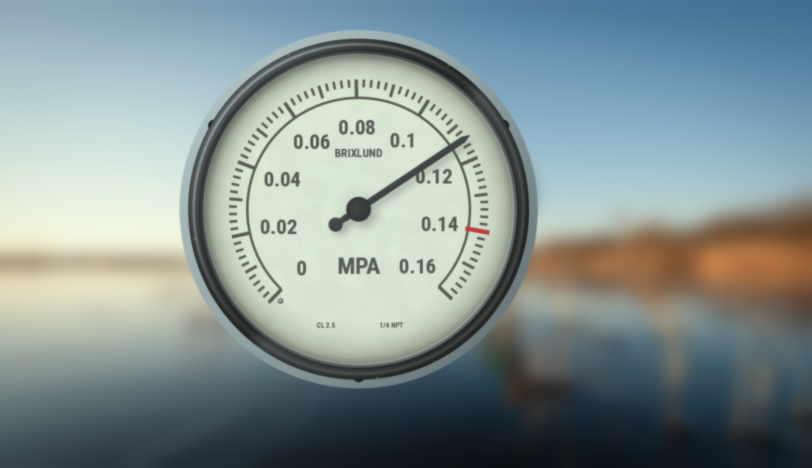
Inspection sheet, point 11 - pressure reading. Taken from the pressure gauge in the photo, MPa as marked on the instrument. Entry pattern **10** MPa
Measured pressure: **0.114** MPa
